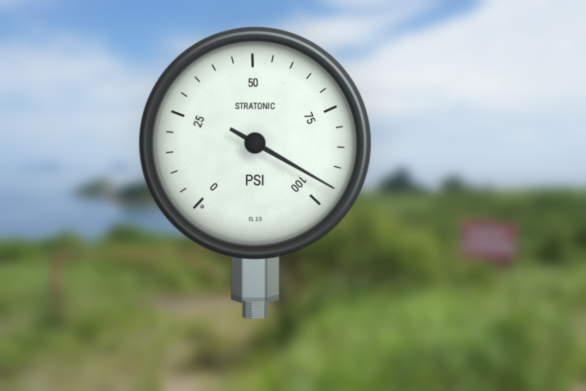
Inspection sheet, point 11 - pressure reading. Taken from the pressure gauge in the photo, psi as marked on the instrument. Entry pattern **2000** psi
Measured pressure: **95** psi
